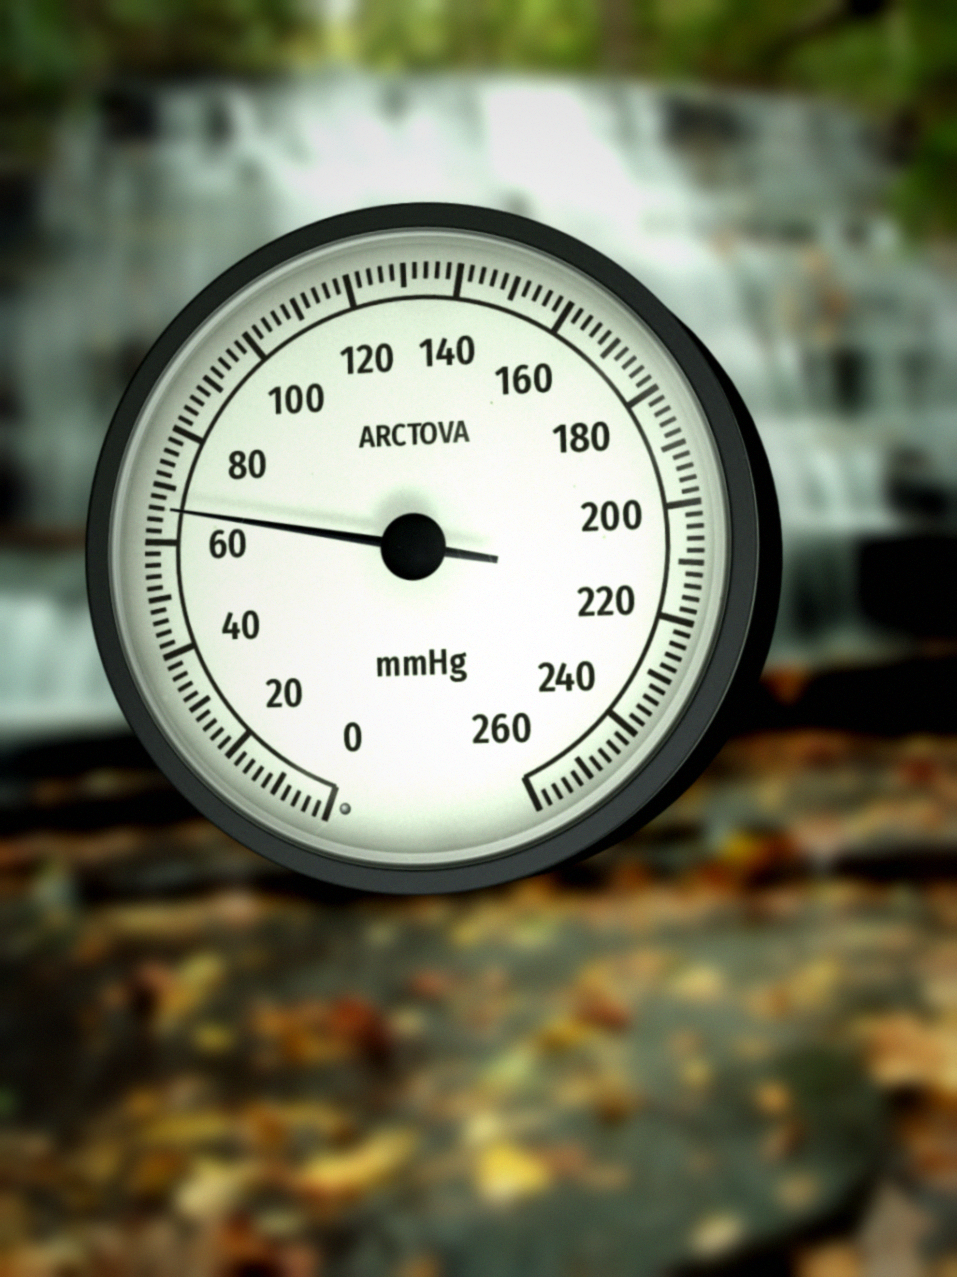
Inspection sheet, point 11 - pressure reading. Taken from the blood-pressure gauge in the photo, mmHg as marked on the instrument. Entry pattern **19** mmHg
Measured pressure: **66** mmHg
